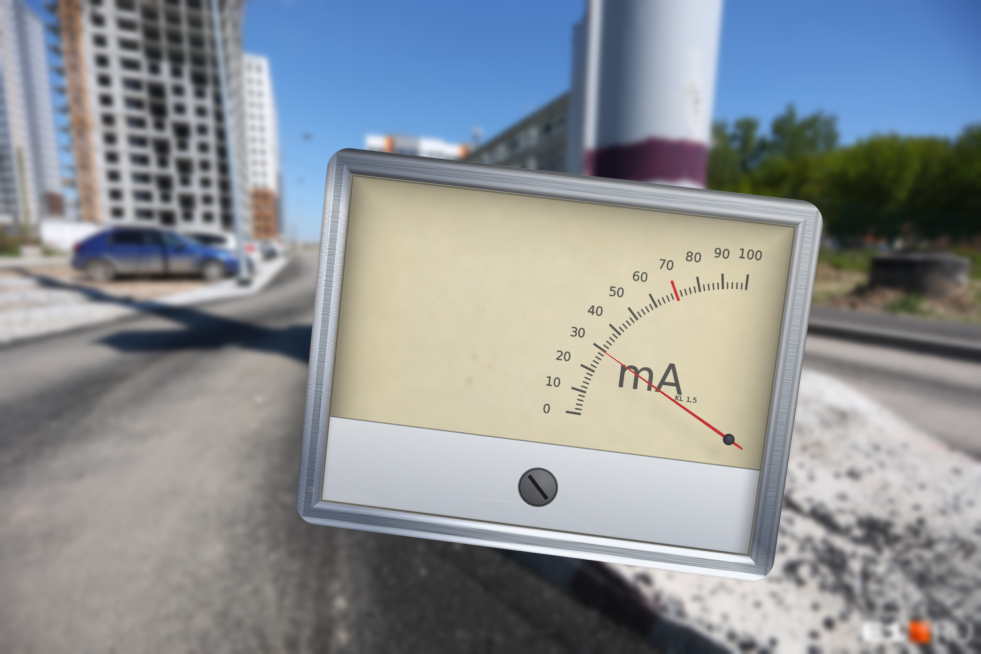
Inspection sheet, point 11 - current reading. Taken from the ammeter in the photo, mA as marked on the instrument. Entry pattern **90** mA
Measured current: **30** mA
